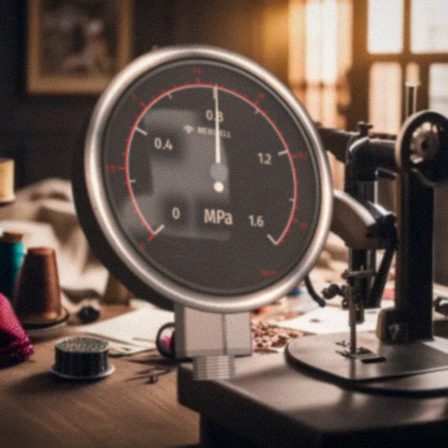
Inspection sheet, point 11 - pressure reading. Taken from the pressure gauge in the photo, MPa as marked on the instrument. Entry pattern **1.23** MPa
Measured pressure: **0.8** MPa
